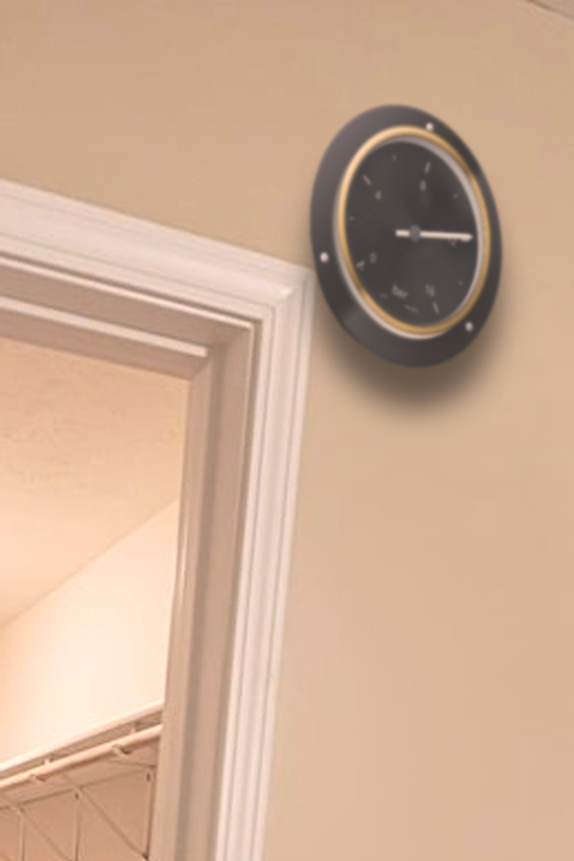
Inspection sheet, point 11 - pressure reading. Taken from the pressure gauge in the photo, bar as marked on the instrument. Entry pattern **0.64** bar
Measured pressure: **12** bar
